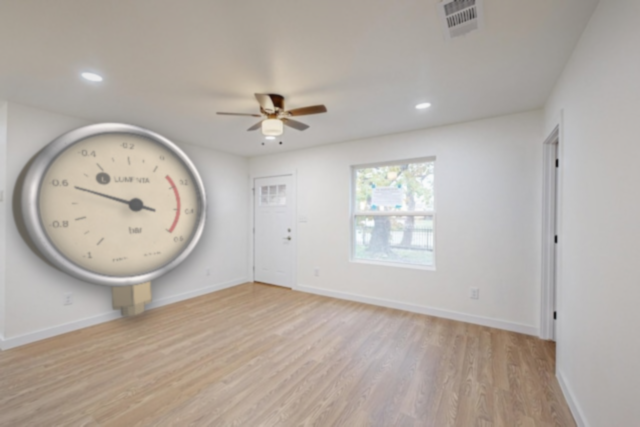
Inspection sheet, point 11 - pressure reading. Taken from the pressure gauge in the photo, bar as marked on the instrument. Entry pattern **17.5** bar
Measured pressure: **-0.6** bar
